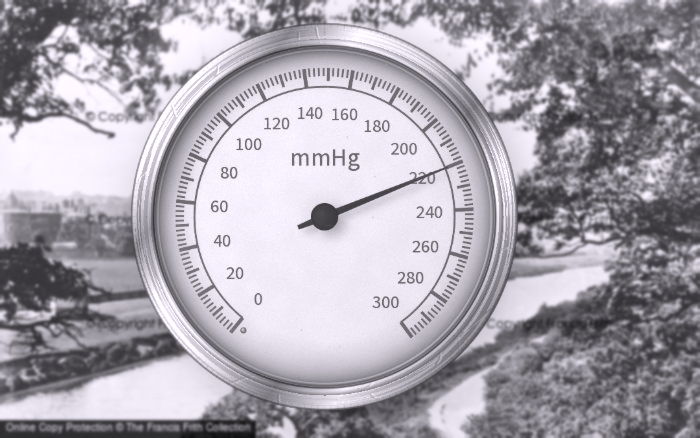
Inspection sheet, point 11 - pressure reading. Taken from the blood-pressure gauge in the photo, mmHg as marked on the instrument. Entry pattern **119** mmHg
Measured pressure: **220** mmHg
